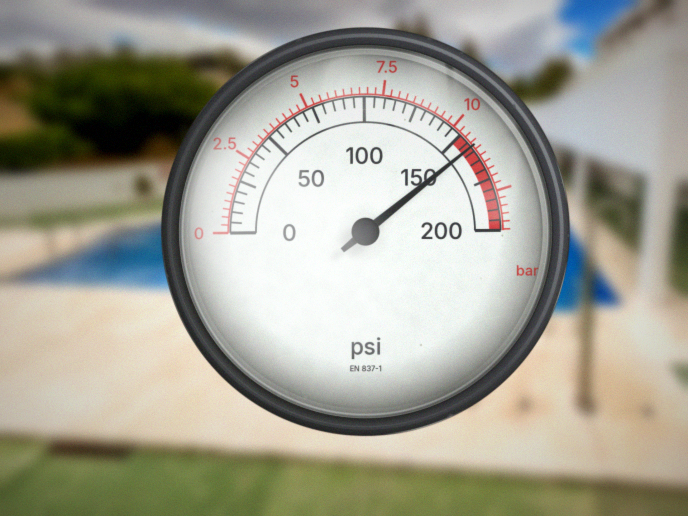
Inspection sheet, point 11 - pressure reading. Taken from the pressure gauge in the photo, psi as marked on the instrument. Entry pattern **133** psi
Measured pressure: **157.5** psi
